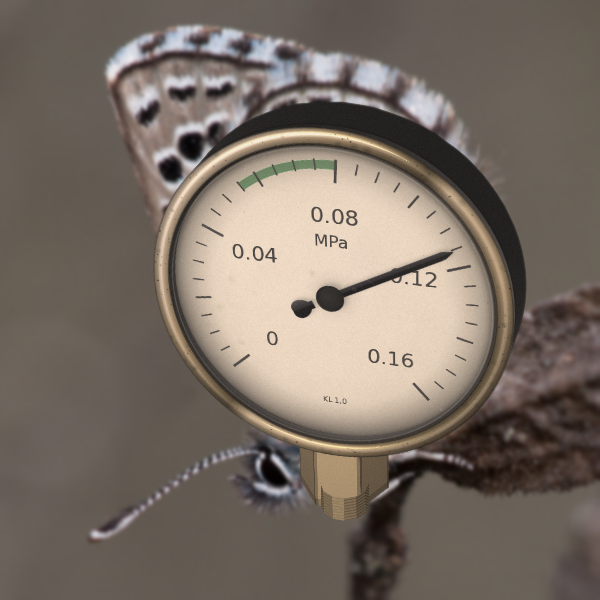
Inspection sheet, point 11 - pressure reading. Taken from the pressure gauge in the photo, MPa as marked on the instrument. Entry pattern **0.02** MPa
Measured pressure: **0.115** MPa
